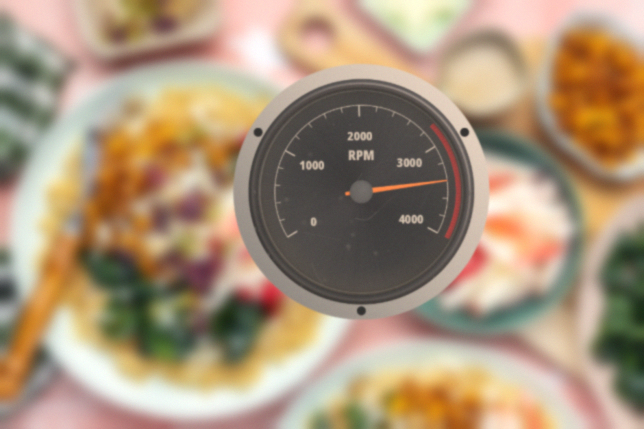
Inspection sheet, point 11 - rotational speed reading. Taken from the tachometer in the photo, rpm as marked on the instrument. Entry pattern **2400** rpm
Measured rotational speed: **3400** rpm
